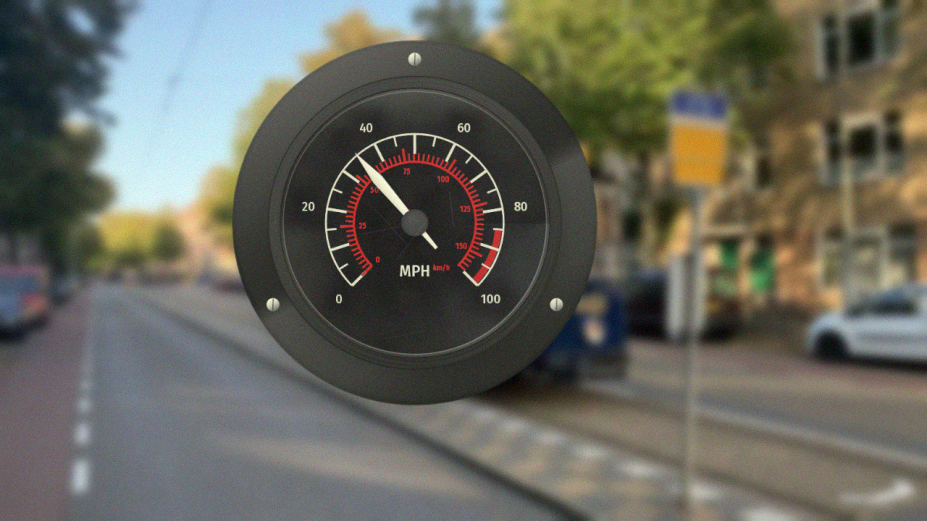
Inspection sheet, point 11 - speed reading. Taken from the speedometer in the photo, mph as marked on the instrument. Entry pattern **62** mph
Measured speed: **35** mph
